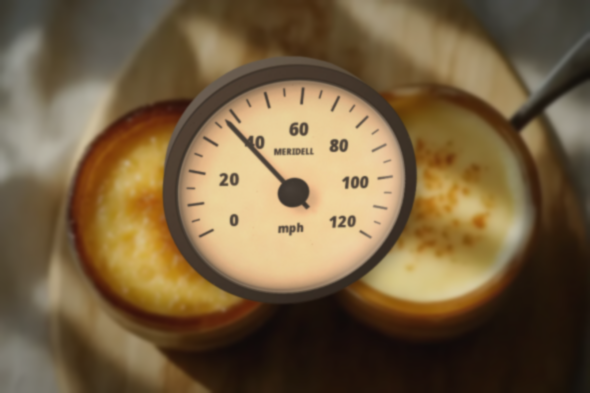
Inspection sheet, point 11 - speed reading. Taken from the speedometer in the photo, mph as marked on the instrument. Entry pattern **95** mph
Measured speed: **37.5** mph
